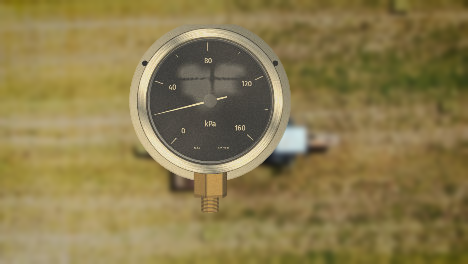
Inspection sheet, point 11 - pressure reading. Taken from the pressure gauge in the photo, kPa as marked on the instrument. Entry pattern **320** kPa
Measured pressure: **20** kPa
